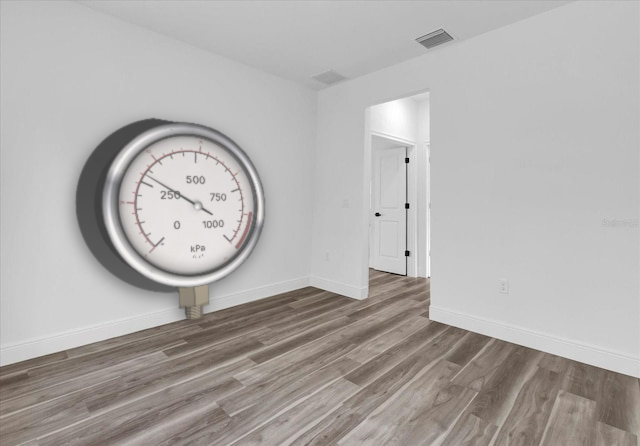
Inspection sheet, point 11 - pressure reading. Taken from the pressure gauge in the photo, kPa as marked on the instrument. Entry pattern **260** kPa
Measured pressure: **275** kPa
